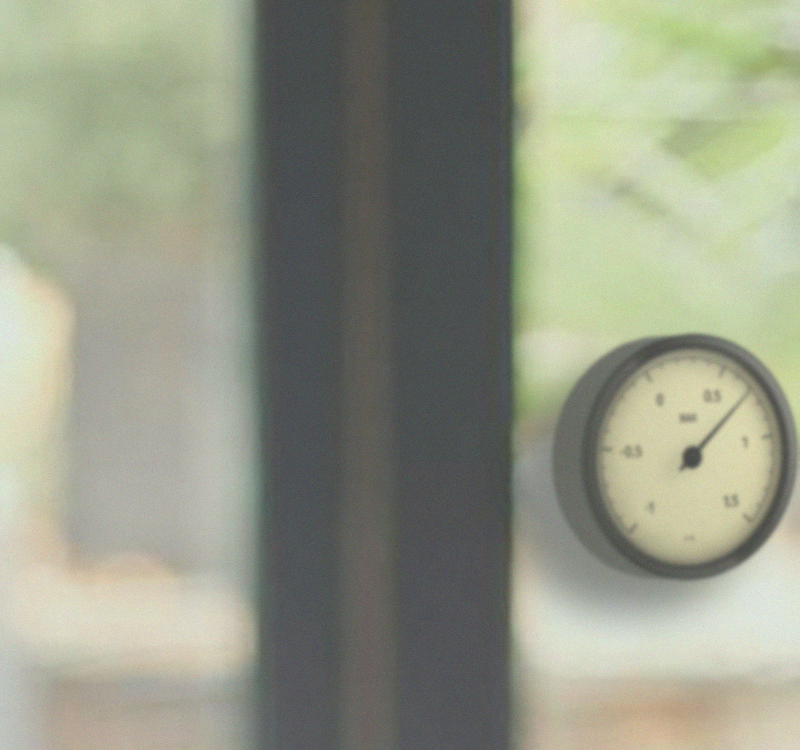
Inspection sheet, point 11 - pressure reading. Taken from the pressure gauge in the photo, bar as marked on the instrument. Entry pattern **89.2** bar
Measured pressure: **0.7** bar
